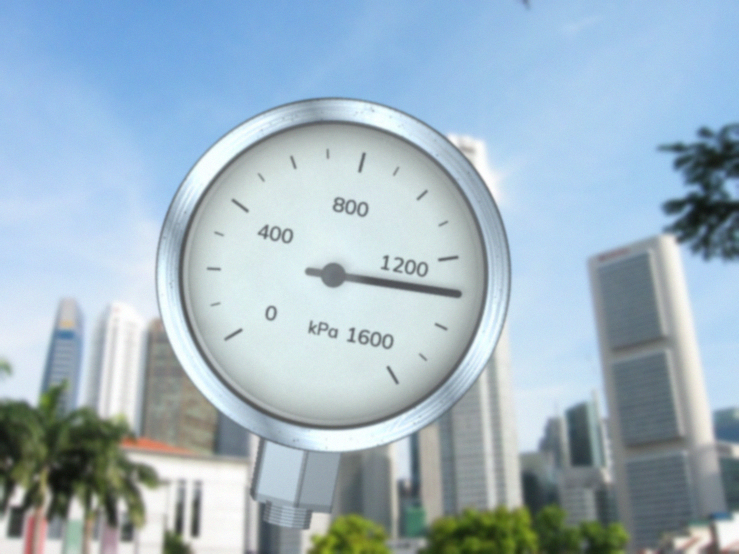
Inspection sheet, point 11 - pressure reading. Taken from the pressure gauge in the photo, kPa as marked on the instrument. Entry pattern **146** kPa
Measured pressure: **1300** kPa
